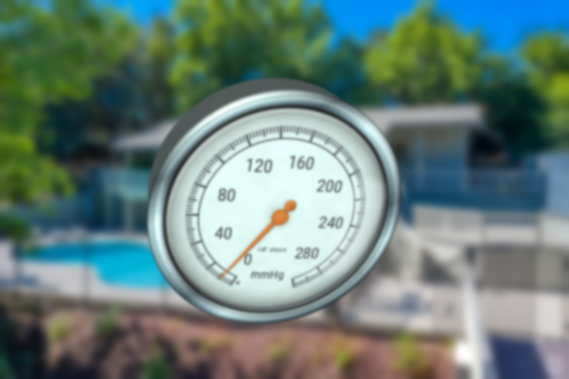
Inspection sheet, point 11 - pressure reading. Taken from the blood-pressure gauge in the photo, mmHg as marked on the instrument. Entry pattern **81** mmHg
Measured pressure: **10** mmHg
